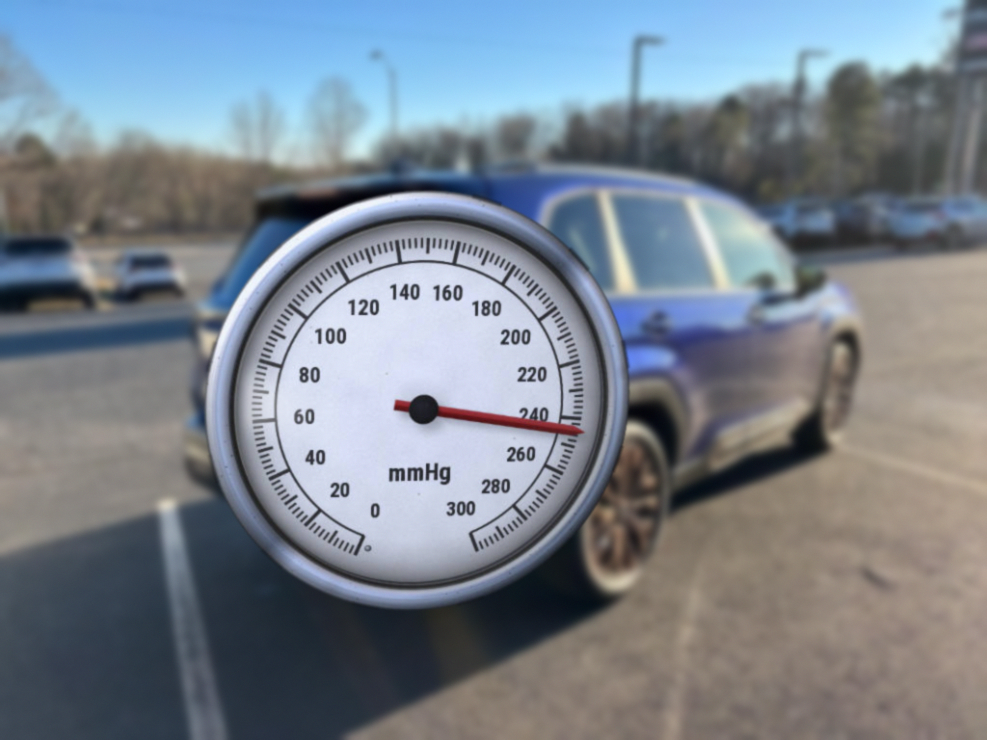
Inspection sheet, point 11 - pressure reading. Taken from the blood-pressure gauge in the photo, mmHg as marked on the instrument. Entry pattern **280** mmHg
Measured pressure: **244** mmHg
